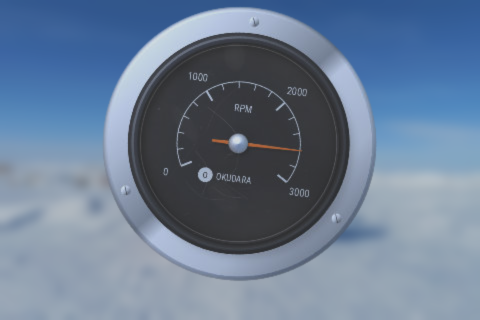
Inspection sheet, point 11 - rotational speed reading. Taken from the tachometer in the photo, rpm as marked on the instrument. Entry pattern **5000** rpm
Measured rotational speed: **2600** rpm
